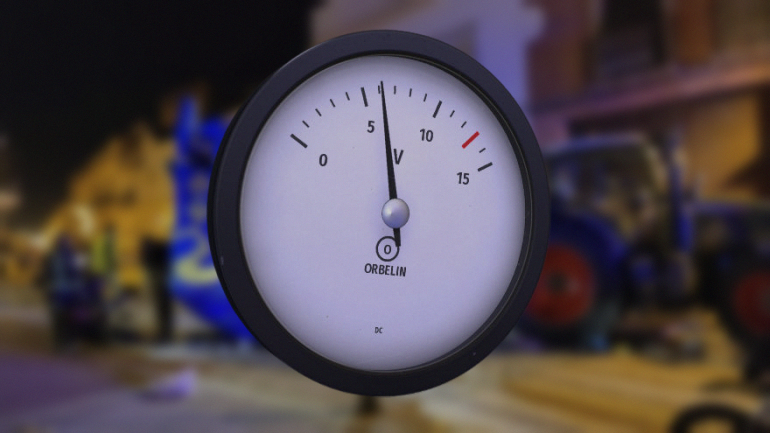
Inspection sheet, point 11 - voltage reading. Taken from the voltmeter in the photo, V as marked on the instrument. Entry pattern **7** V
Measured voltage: **6** V
